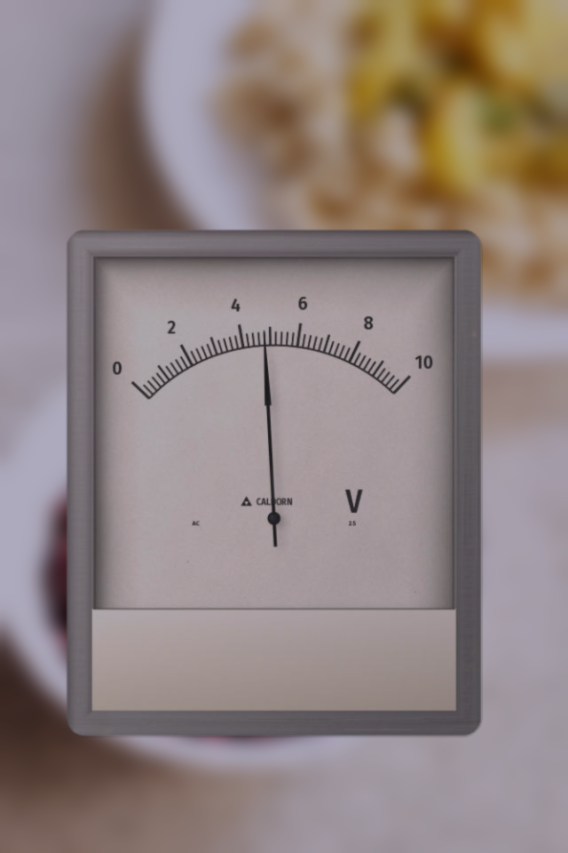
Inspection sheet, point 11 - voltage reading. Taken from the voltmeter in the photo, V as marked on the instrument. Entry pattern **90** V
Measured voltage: **4.8** V
